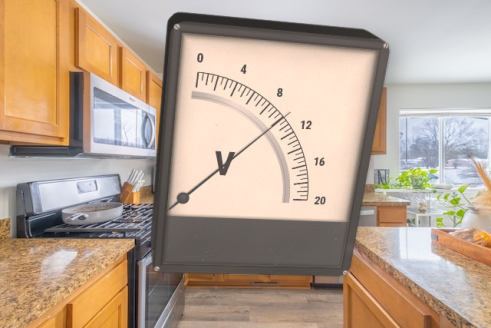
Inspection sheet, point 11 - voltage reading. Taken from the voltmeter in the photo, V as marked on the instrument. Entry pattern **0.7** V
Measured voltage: **10** V
